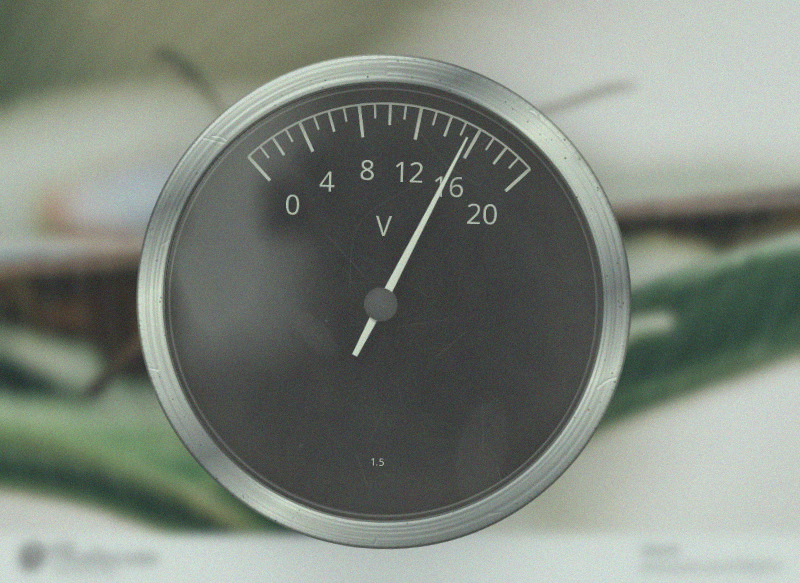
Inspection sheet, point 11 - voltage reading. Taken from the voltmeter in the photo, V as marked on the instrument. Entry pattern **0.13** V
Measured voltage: **15.5** V
